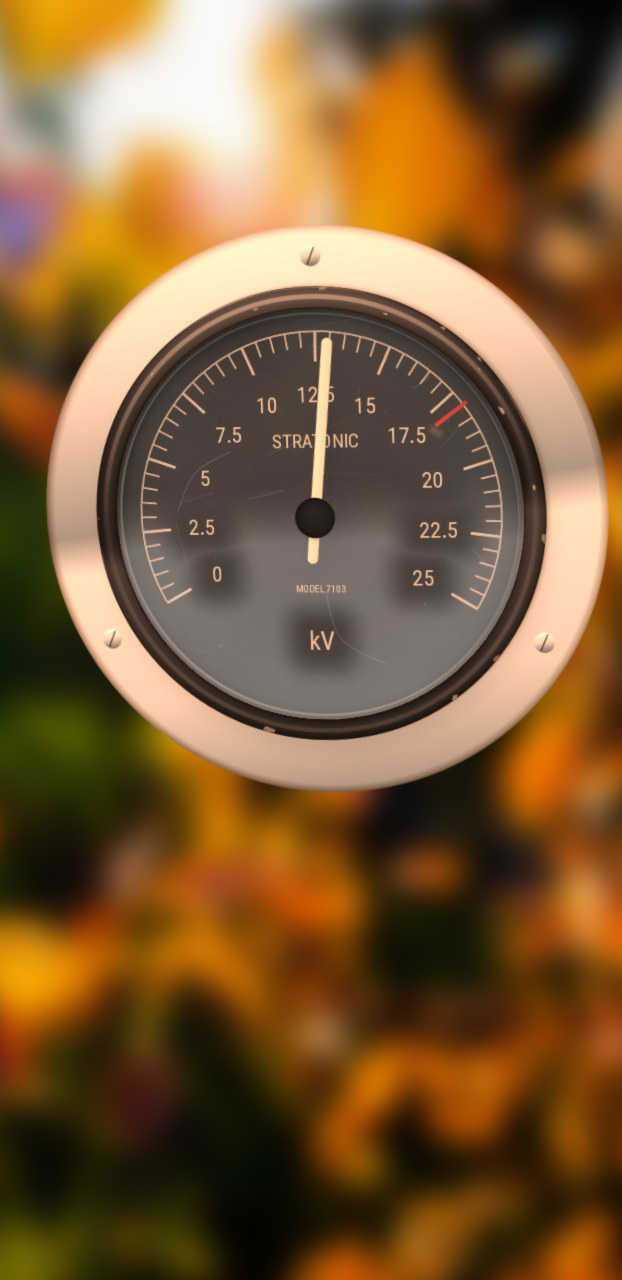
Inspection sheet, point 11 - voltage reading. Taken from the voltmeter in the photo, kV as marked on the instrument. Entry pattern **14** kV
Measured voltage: **13** kV
